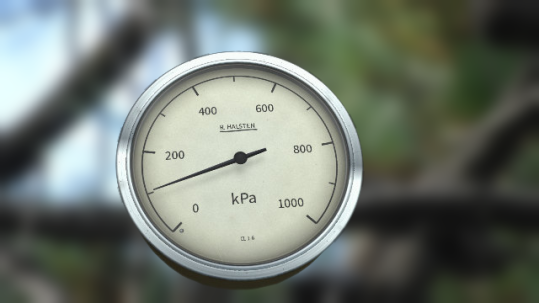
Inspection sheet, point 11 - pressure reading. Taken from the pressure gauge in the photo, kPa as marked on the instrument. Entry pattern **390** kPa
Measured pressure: **100** kPa
